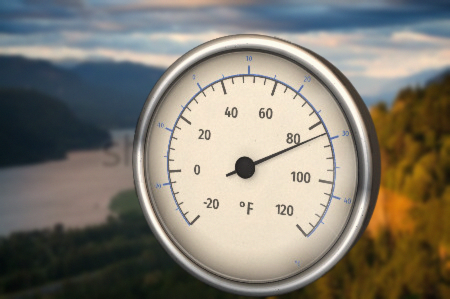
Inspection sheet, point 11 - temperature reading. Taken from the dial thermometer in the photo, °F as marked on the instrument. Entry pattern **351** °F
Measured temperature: **84** °F
